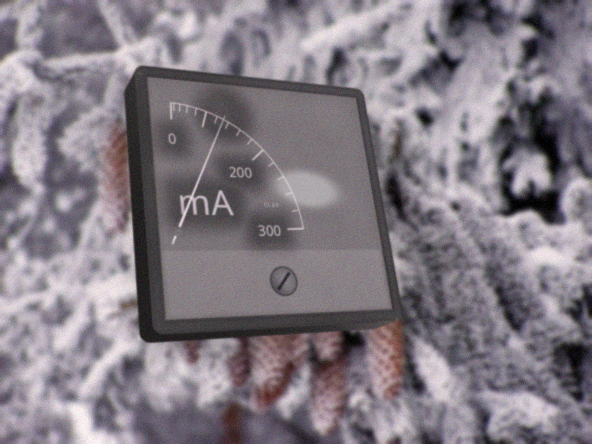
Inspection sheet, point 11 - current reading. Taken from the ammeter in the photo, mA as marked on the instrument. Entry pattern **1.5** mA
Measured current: **130** mA
